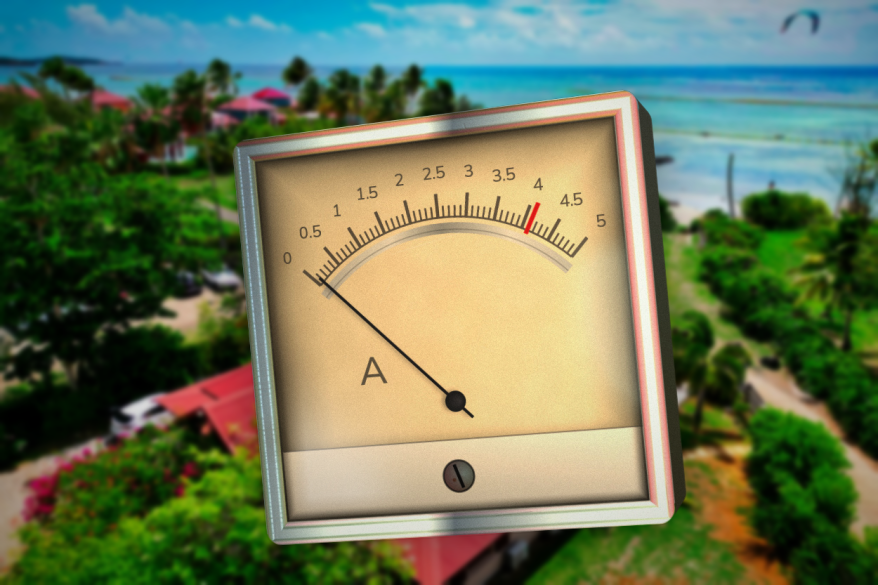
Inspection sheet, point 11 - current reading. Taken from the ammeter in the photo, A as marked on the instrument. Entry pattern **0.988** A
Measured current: **0.1** A
